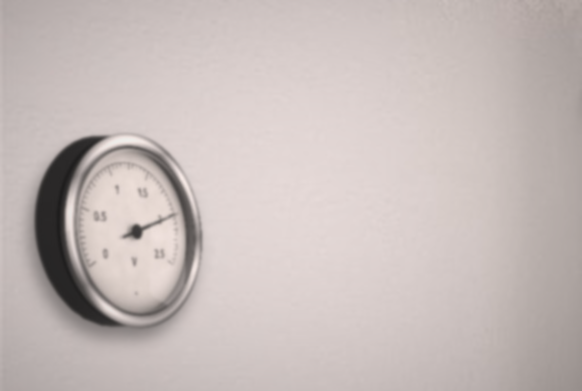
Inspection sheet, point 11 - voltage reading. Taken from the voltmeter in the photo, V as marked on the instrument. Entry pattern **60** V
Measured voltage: **2** V
